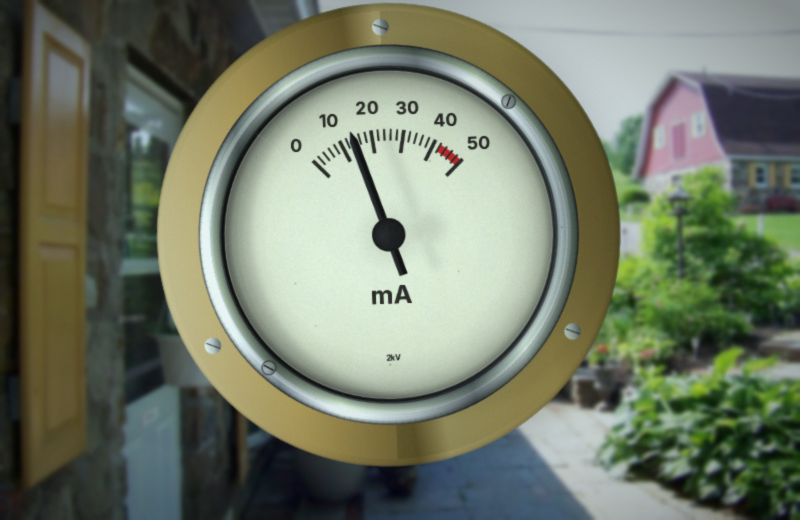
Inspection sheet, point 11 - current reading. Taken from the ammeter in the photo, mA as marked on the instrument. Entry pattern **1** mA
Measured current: **14** mA
